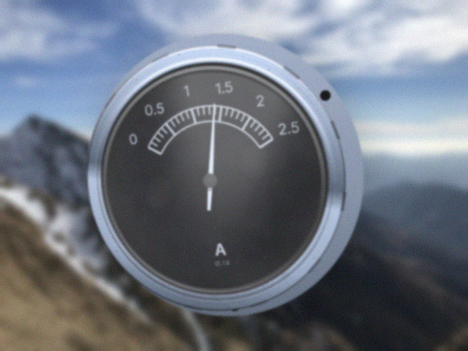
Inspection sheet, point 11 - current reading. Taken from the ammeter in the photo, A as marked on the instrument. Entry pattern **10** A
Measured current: **1.4** A
